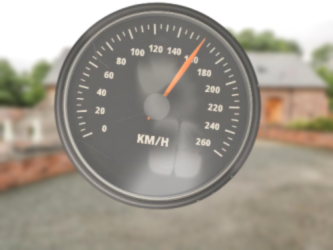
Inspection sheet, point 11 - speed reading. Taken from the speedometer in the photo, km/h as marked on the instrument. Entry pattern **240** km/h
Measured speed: **160** km/h
